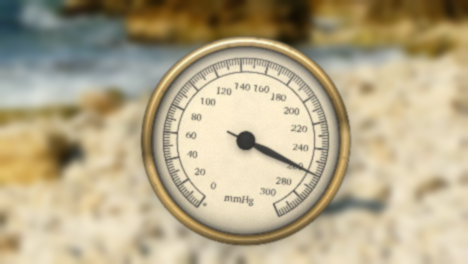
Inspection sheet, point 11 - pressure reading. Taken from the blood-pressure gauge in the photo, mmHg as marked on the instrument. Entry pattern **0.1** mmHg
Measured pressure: **260** mmHg
